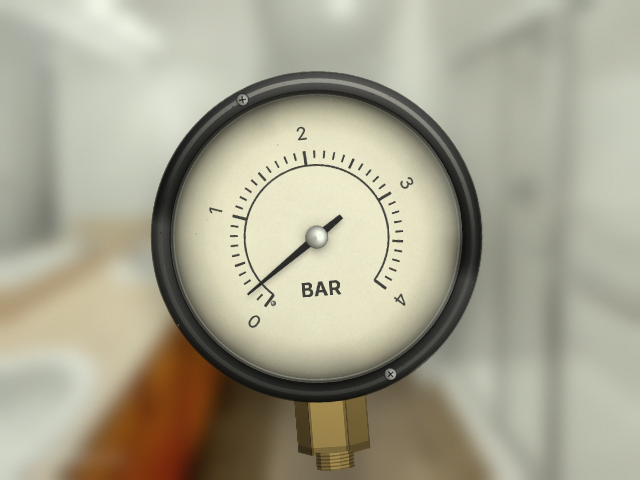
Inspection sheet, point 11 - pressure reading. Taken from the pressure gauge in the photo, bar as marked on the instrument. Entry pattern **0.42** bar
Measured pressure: **0.2** bar
